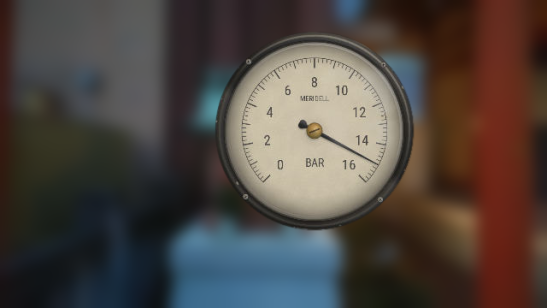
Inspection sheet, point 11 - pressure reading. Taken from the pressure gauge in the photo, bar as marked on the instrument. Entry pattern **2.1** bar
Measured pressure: **15** bar
